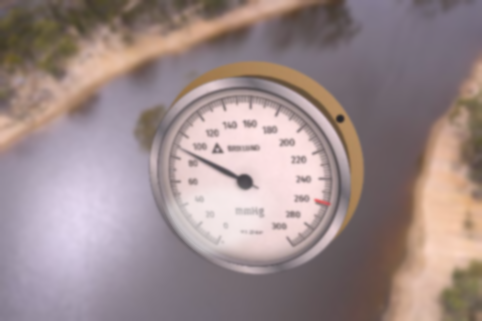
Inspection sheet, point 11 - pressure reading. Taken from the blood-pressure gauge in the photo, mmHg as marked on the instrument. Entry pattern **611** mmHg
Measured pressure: **90** mmHg
